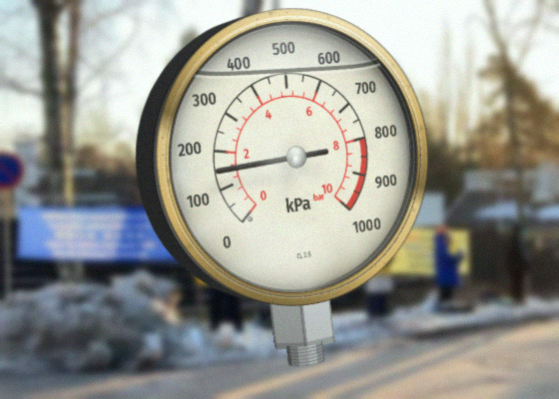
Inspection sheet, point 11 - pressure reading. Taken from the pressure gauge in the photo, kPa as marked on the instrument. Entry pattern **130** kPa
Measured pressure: **150** kPa
